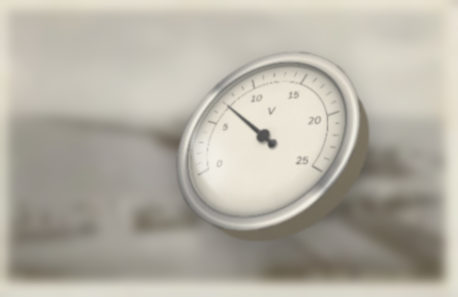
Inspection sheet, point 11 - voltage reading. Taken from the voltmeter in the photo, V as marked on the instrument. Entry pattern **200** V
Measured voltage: **7** V
